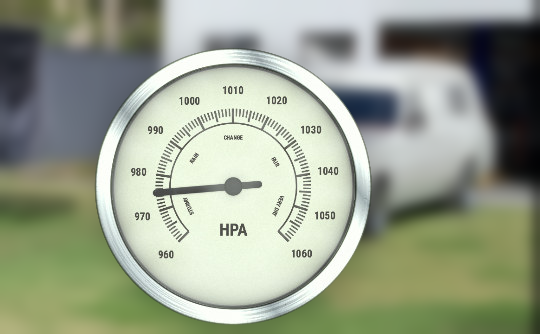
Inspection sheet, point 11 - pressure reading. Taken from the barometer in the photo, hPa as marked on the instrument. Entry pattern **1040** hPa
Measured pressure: **975** hPa
